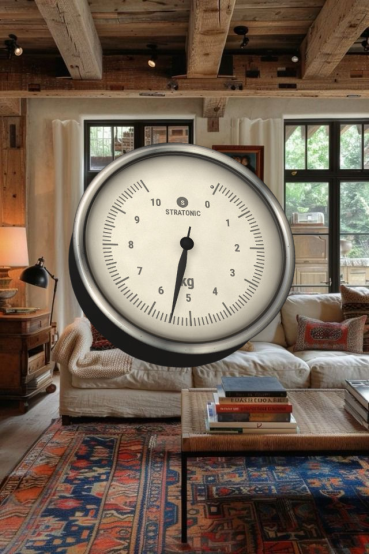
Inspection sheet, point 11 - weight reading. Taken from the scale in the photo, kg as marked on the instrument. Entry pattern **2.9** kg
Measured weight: **5.5** kg
